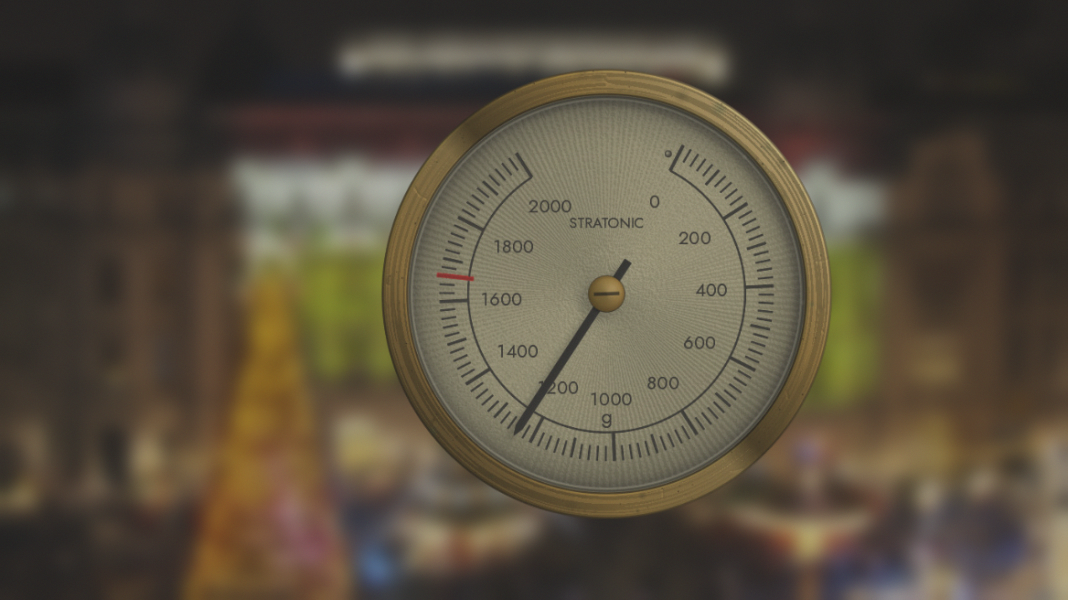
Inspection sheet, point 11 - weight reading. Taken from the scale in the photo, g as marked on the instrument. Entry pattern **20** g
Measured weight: **1240** g
